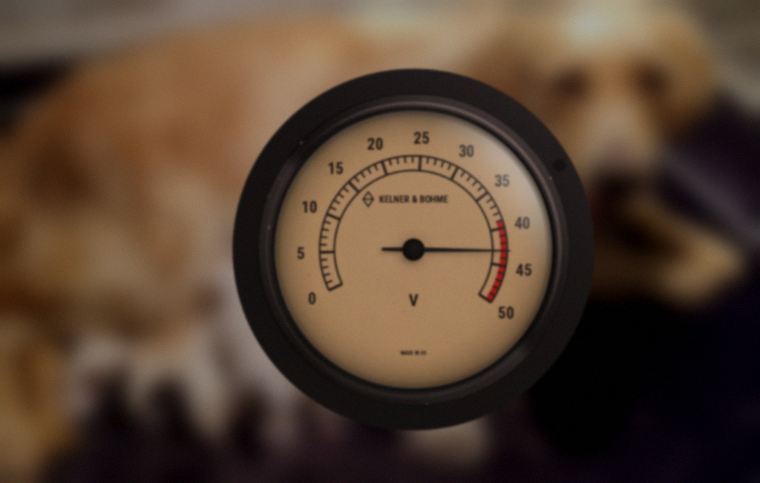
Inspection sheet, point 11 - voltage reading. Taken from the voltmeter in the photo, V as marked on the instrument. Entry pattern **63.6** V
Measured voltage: **43** V
